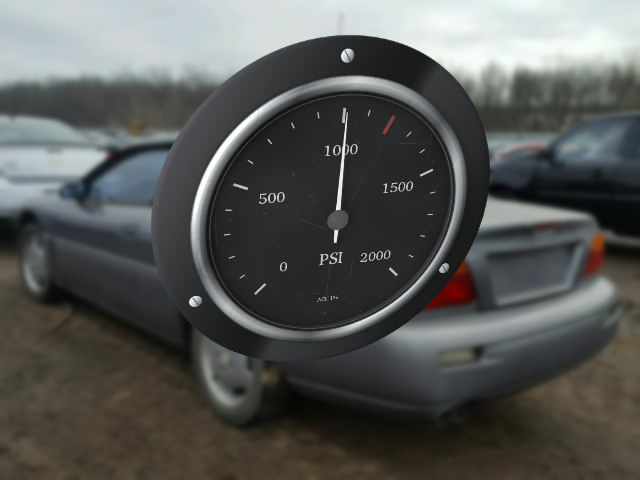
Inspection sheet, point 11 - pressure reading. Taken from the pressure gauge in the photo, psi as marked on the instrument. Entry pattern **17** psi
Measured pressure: **1000** psi
